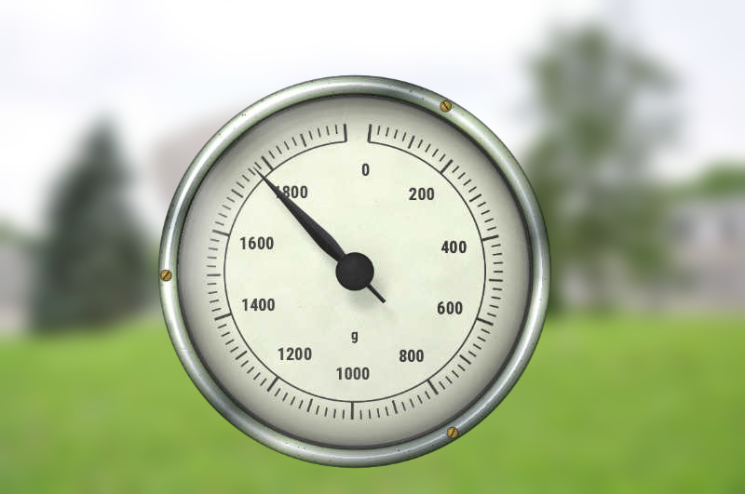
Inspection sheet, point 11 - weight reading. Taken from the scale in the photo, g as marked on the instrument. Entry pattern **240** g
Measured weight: **1770** g
